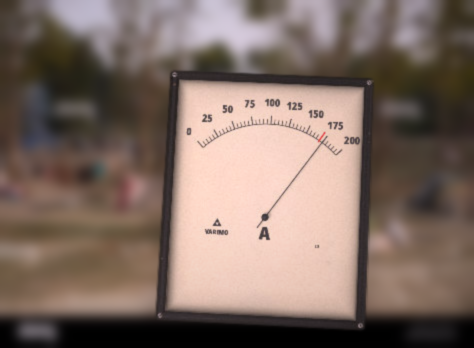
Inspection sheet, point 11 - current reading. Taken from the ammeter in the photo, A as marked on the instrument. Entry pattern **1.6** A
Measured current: **175** A
